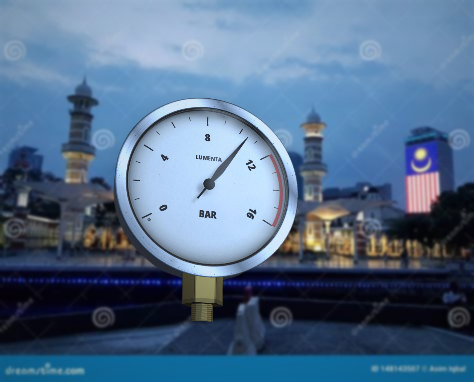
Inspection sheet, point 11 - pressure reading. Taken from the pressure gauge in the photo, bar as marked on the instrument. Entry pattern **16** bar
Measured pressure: **10.5** bar
